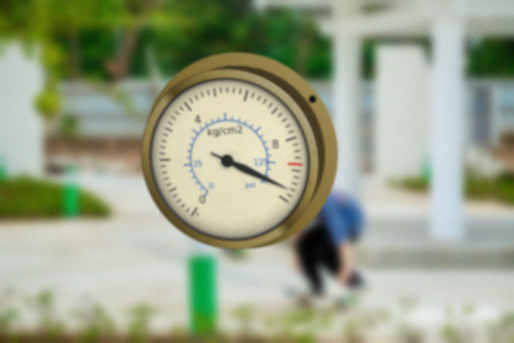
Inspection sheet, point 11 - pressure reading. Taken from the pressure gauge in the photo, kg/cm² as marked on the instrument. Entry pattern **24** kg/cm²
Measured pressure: **9.6** kg/cm²
